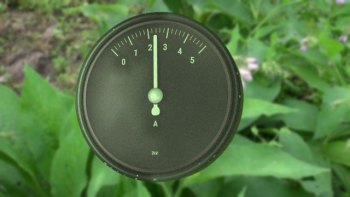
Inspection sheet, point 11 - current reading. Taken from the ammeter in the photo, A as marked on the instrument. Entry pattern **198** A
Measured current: **2.4** A
